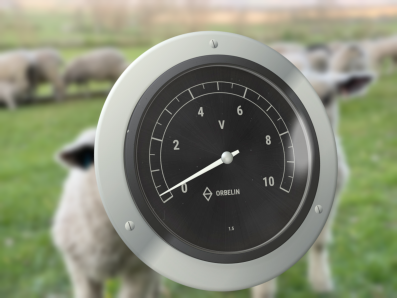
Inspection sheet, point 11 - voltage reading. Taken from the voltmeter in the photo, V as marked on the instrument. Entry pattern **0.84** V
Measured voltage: **0.25** V
